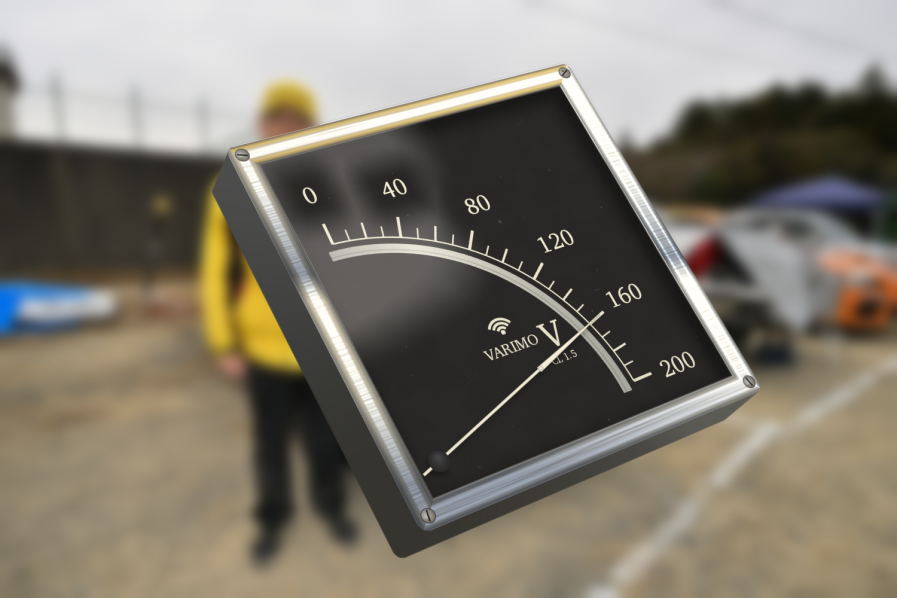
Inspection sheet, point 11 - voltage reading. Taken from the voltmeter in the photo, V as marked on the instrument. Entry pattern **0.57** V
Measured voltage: **160** V
